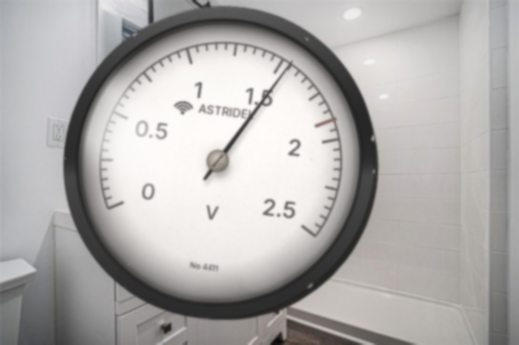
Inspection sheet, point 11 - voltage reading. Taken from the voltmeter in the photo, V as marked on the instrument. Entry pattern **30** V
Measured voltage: **1.55** V
